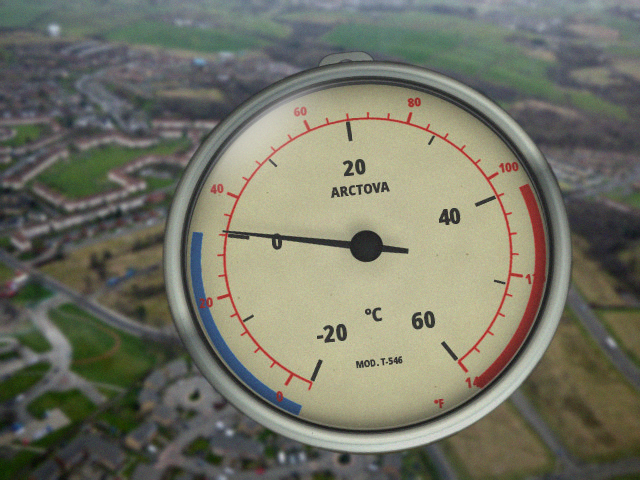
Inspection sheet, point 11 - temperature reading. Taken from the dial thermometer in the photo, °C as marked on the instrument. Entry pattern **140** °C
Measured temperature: **0** °C
